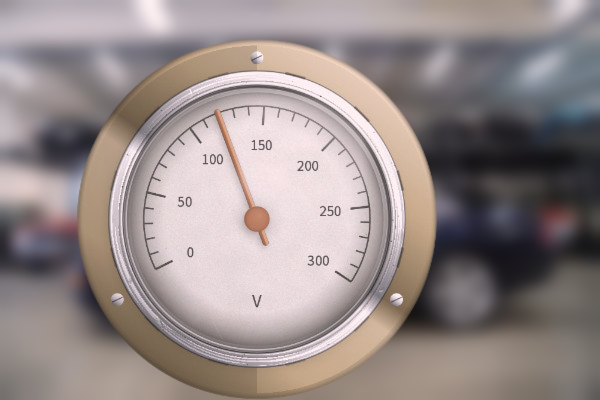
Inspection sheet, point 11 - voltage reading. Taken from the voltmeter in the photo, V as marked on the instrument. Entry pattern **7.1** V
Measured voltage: **120** V
